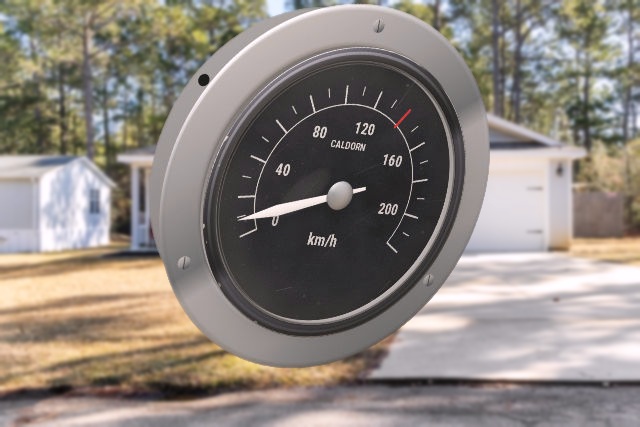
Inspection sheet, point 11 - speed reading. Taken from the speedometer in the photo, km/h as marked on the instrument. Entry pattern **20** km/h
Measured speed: **10** km/h
